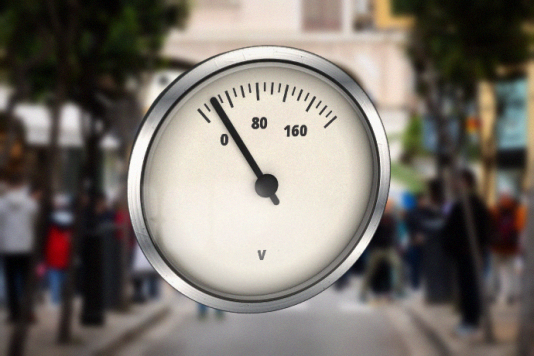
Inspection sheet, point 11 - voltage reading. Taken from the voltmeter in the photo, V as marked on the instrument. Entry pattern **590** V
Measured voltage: **20** V
